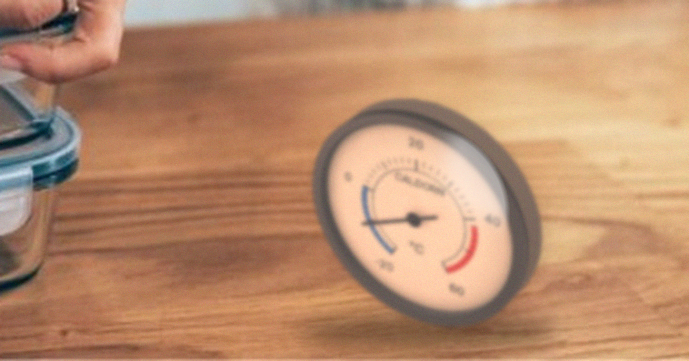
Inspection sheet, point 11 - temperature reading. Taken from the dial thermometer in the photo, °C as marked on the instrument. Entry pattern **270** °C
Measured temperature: **-10** °C
